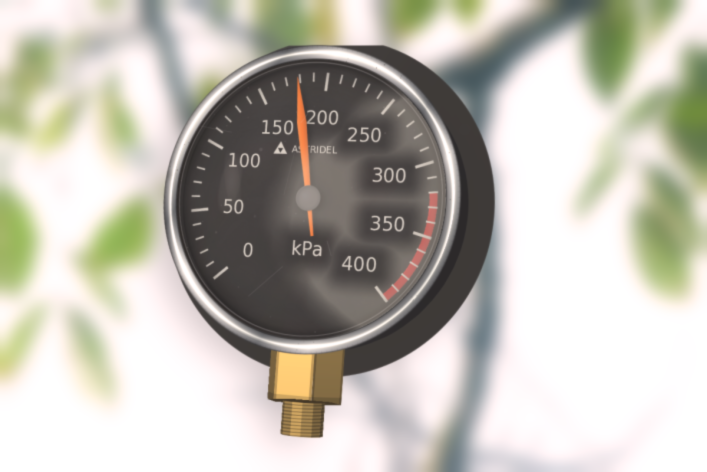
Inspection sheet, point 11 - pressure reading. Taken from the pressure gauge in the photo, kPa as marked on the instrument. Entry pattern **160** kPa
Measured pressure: **180** kPa
